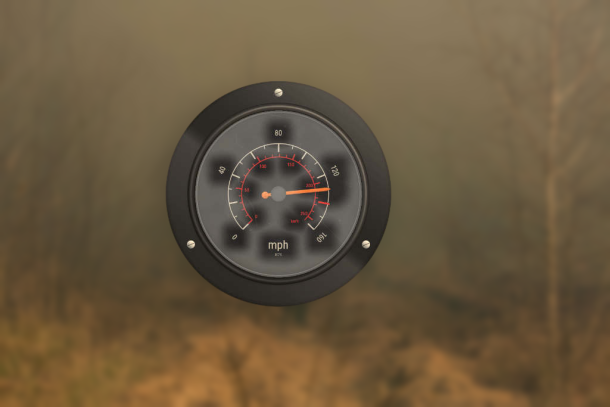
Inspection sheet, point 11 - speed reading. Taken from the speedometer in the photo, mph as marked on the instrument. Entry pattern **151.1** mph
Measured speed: **130** mph
